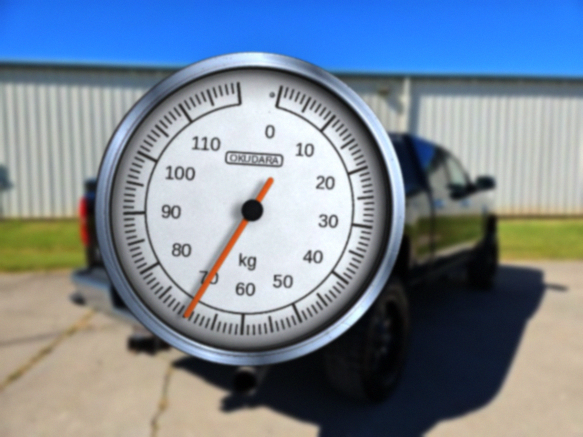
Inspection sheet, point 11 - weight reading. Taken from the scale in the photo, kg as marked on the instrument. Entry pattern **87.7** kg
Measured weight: **70** kg
